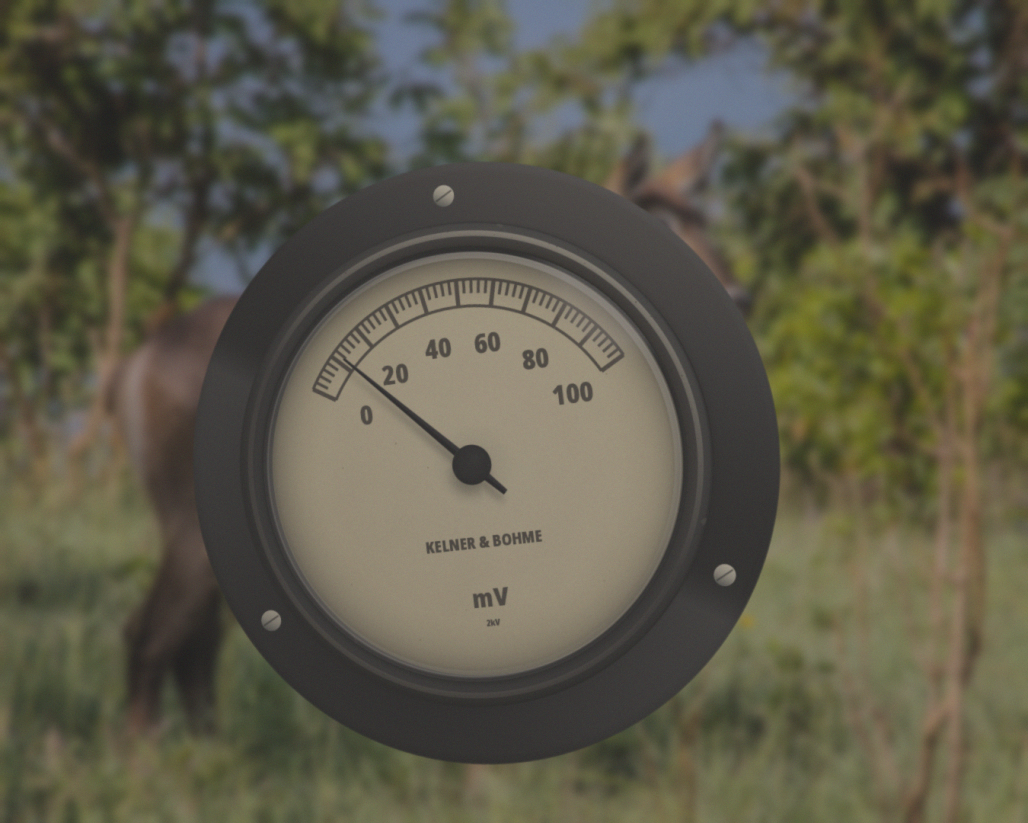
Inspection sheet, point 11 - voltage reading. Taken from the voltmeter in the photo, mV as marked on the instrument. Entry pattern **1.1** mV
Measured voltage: **12** mV
